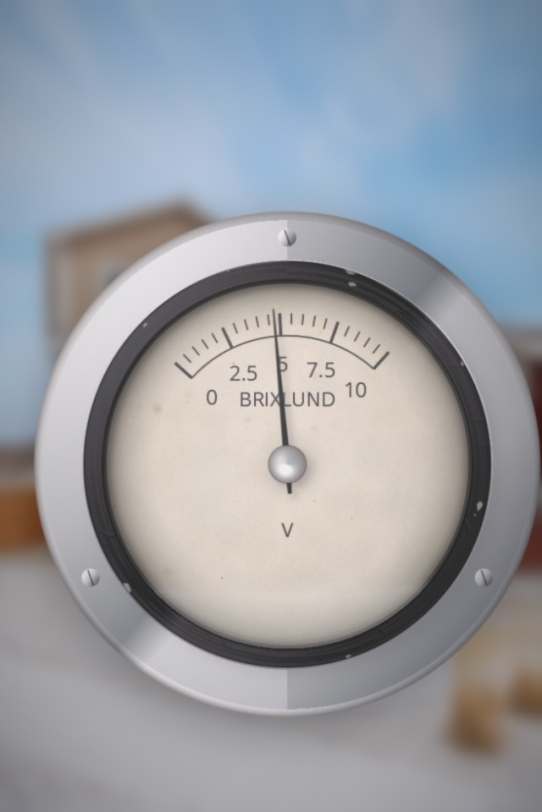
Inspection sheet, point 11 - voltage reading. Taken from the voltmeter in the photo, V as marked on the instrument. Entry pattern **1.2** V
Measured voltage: **4.75** V
